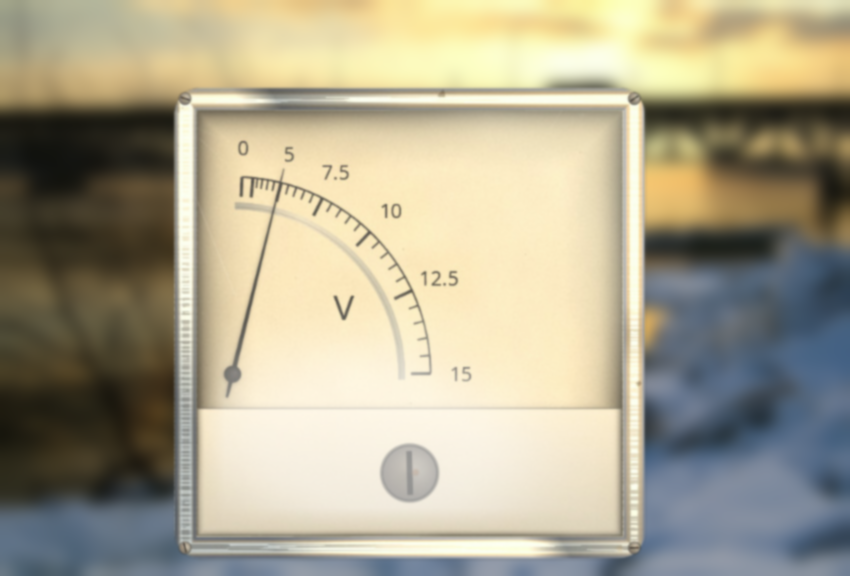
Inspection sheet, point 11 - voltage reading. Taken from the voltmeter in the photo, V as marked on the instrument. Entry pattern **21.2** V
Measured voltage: **5** V
